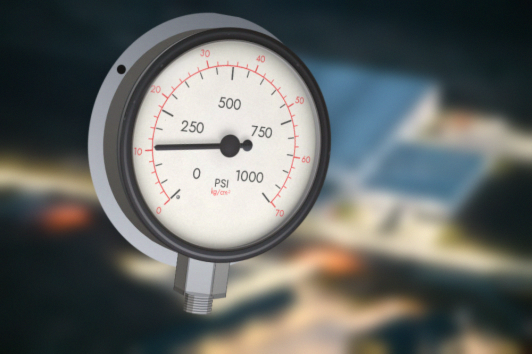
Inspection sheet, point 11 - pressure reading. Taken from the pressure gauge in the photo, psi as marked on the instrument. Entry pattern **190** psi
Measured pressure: **150** psi
